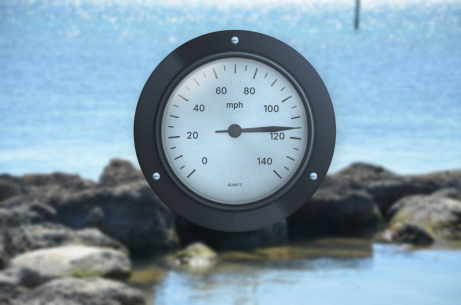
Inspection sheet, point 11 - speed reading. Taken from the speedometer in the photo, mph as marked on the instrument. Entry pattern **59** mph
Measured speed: **115** mph
